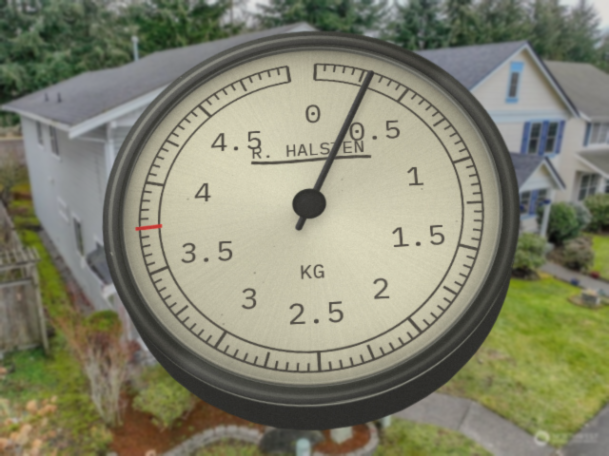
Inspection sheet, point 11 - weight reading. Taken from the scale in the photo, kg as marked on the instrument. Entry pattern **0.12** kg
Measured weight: **0.3** kg
